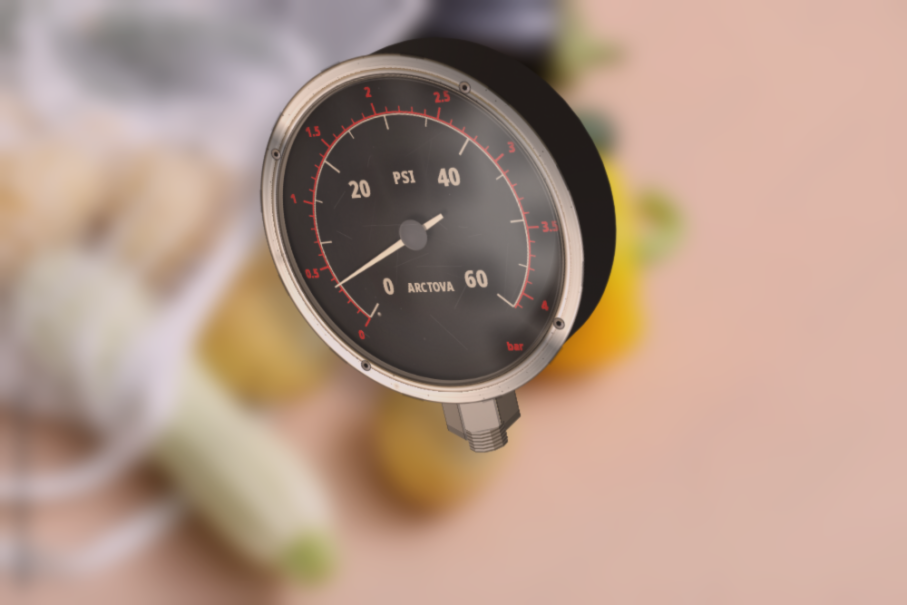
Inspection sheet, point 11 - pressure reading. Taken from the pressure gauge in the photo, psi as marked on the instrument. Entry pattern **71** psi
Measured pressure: **5** psi
